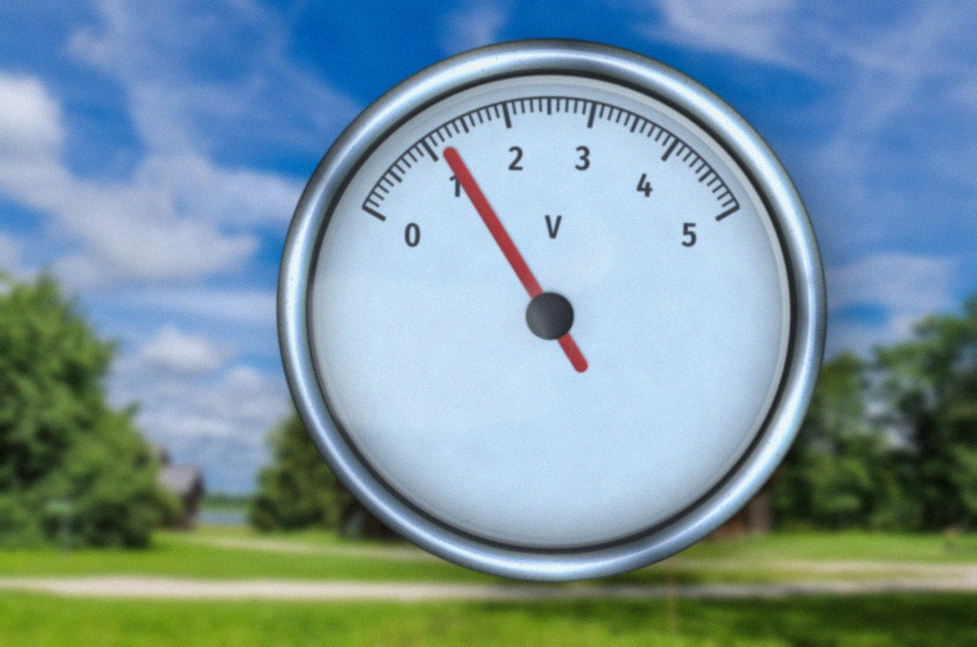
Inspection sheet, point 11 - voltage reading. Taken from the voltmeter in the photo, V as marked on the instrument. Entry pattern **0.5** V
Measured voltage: **1.2** V
